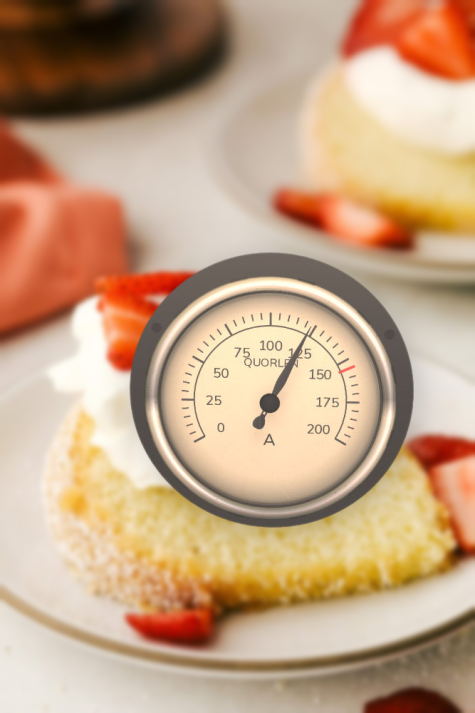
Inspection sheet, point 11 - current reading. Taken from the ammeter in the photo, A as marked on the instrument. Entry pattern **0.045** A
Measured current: **122.5** A
